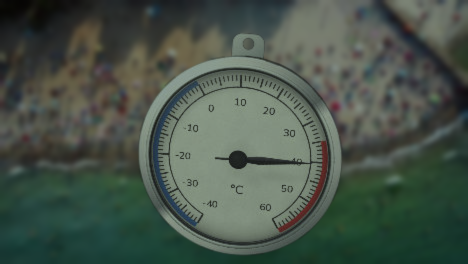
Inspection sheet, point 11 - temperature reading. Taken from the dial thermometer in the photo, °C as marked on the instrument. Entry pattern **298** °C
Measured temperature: **40** °C
